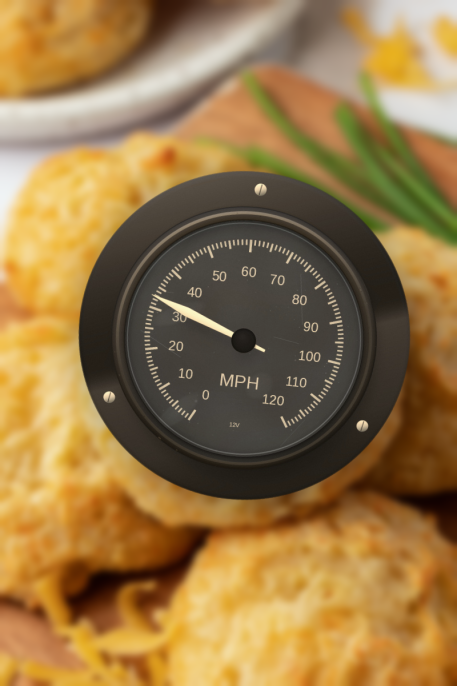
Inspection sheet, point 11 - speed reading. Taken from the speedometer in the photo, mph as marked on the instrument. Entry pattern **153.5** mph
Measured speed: **33** mph
